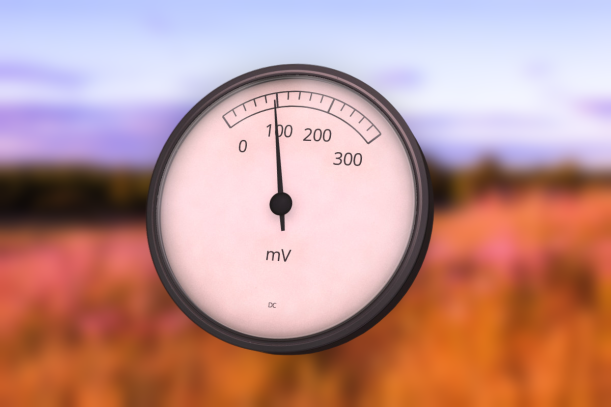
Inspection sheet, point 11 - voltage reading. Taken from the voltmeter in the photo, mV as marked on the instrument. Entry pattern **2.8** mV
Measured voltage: **100** mV
